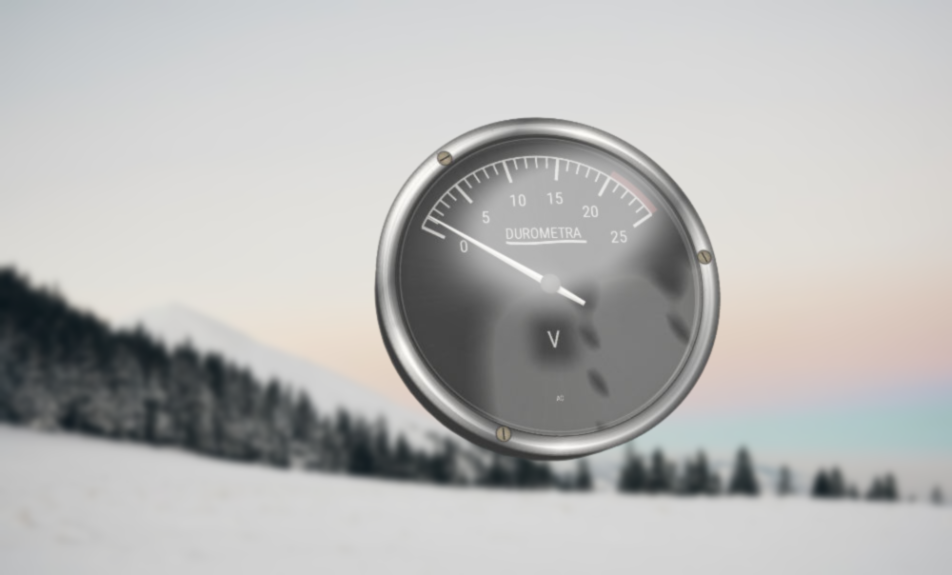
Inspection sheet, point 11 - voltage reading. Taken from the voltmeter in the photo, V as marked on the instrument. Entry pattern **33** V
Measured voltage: **1** V
